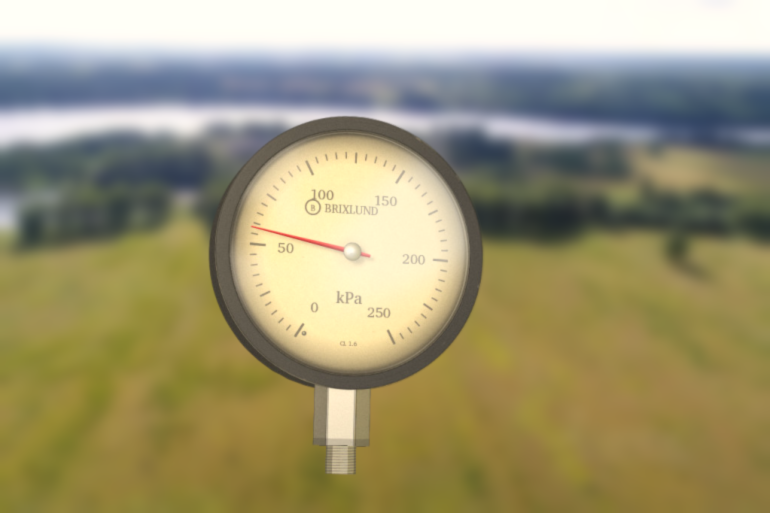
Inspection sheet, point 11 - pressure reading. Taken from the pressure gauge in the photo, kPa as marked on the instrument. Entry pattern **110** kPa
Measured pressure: **57.5** kPa
